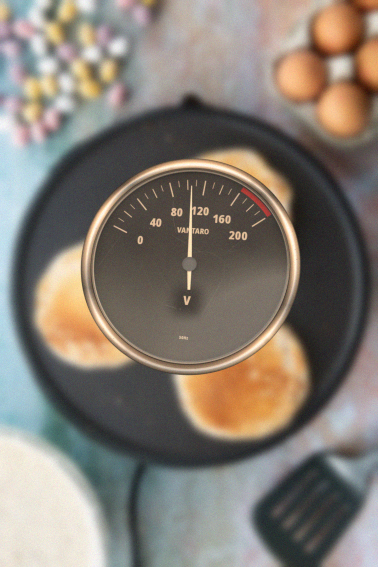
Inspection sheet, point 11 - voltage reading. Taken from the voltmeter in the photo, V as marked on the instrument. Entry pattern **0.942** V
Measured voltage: **105** V
